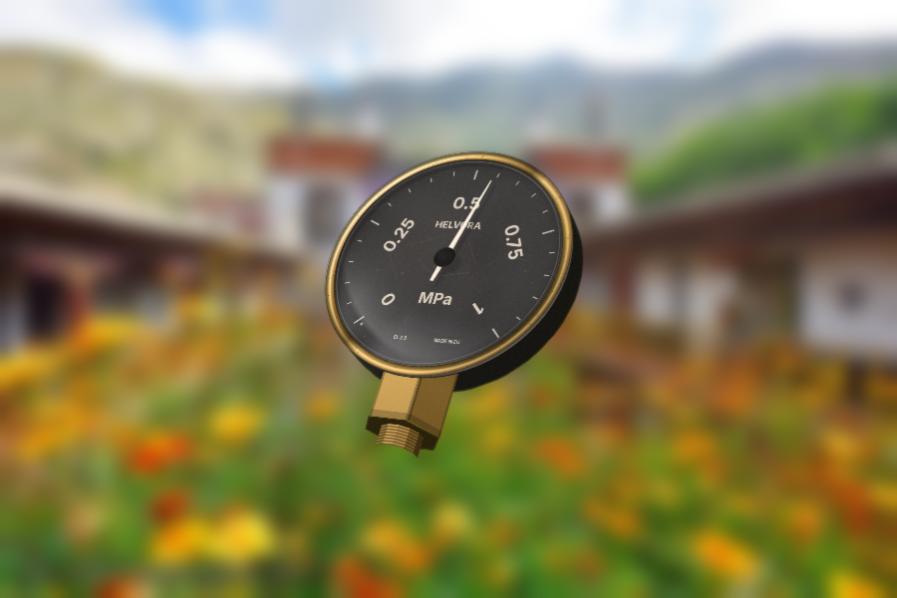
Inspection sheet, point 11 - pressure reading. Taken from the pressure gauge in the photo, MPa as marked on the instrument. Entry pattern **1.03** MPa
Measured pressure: **0.55** MPa
